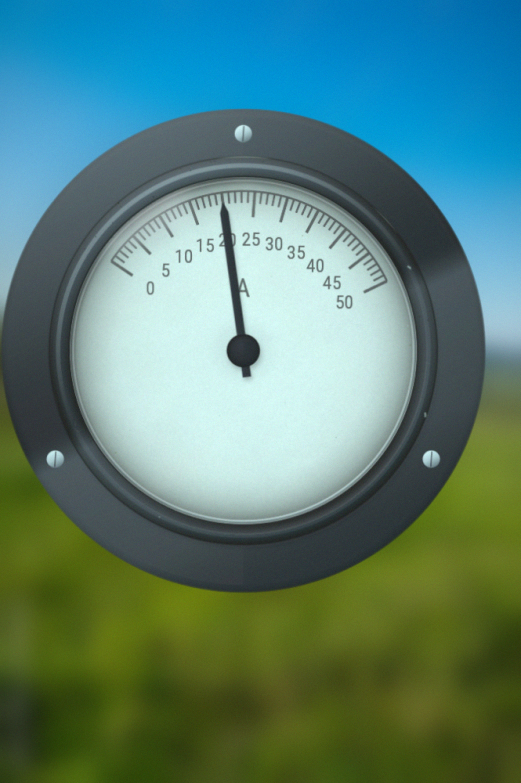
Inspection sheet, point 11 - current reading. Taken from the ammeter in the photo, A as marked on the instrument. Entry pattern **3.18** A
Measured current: **20** A
